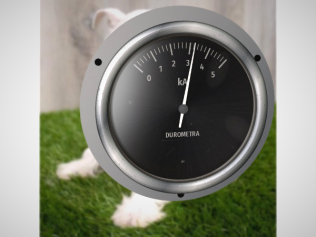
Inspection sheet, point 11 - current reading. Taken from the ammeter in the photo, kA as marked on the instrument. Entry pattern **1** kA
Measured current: **3.2** kA
